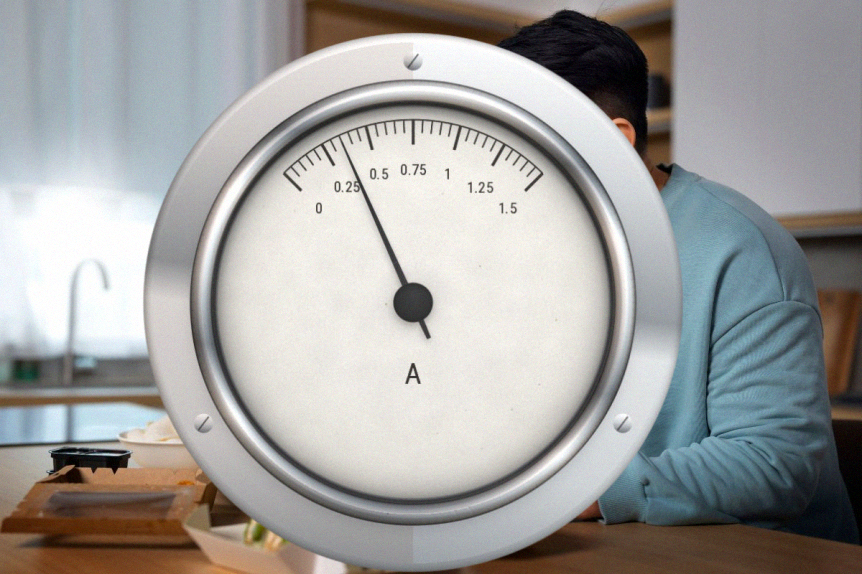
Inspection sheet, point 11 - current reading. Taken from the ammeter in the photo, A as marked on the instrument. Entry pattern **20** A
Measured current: **0.35** A
